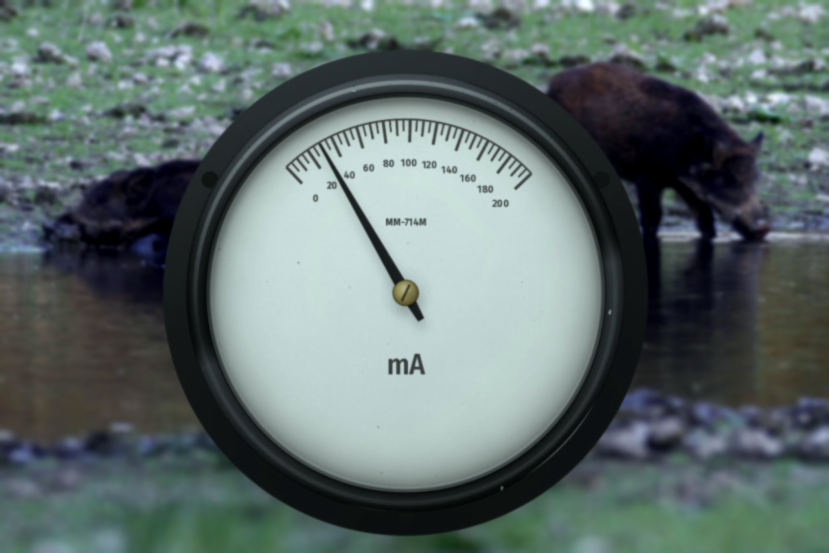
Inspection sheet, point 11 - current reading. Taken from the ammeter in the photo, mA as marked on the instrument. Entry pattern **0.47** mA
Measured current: **30** mA
